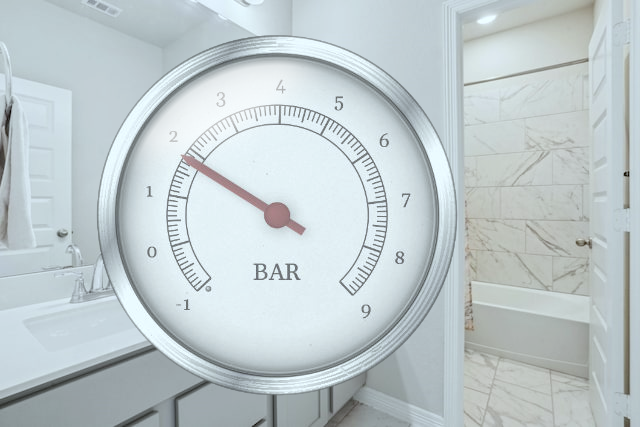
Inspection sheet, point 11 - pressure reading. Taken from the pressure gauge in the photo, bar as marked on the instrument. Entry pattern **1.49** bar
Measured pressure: **1.8** bar
